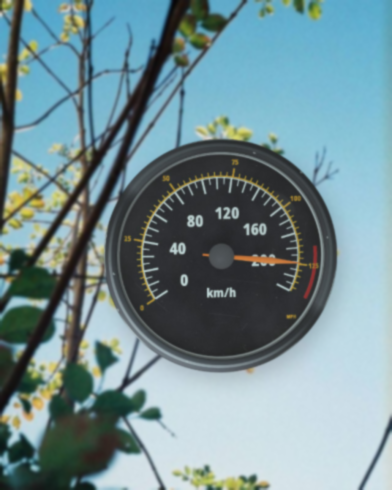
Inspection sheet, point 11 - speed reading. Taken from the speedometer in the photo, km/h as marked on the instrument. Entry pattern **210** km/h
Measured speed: **200** km/h
